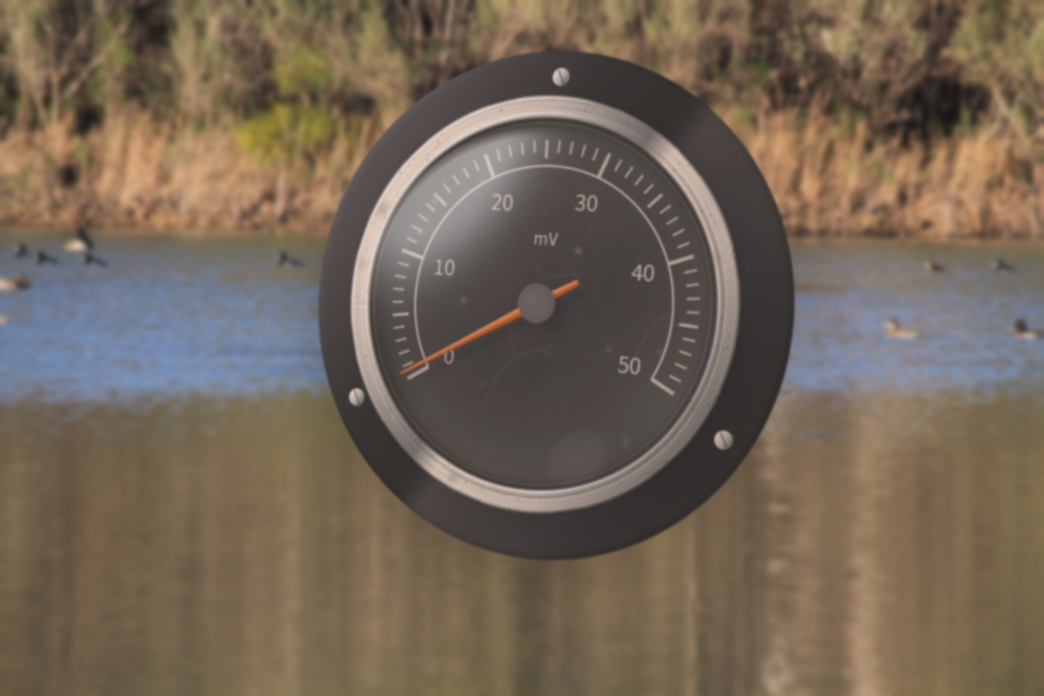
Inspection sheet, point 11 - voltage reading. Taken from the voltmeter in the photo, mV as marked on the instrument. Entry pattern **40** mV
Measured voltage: **0.5** mV
